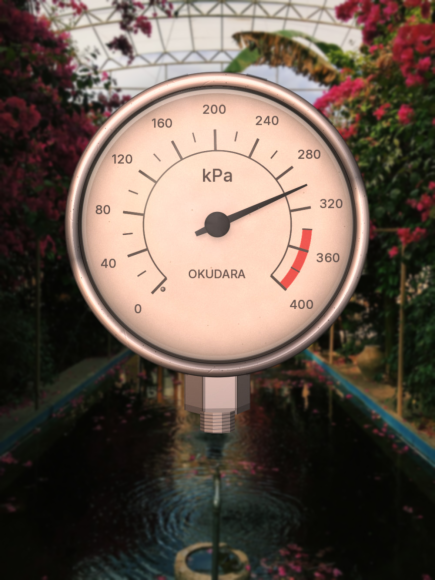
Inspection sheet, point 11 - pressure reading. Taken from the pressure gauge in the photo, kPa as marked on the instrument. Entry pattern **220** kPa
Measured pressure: **300** kPa
